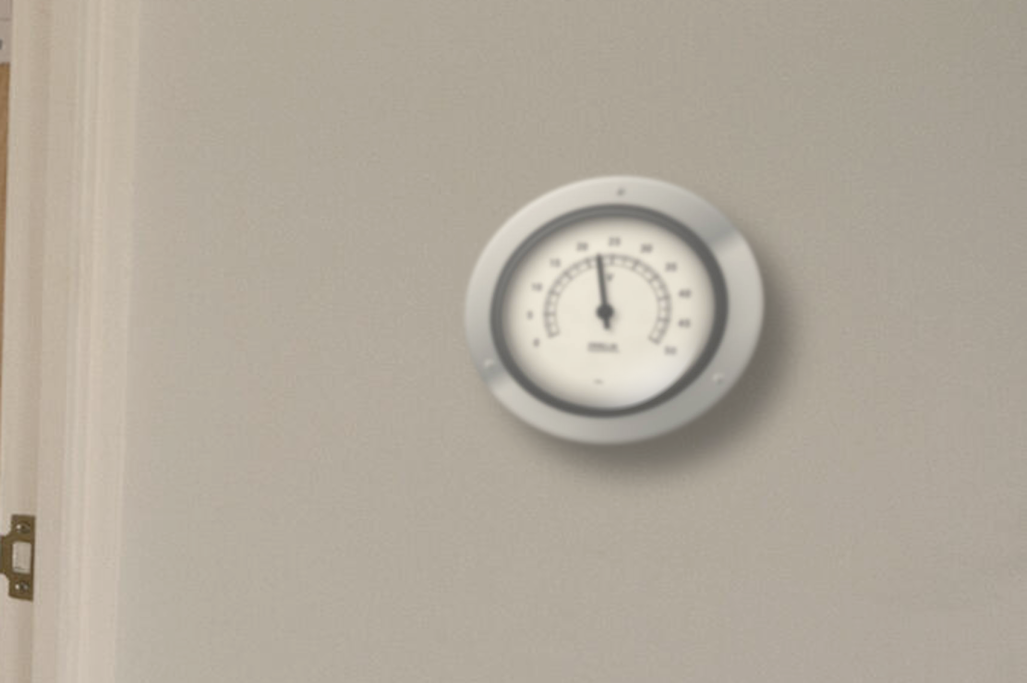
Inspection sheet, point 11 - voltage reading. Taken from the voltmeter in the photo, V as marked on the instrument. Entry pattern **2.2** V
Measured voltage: **22.5** V
